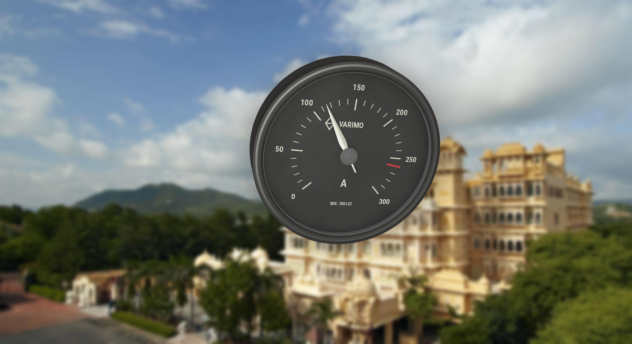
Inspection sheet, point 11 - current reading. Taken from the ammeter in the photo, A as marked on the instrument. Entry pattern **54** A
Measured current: **115** A
